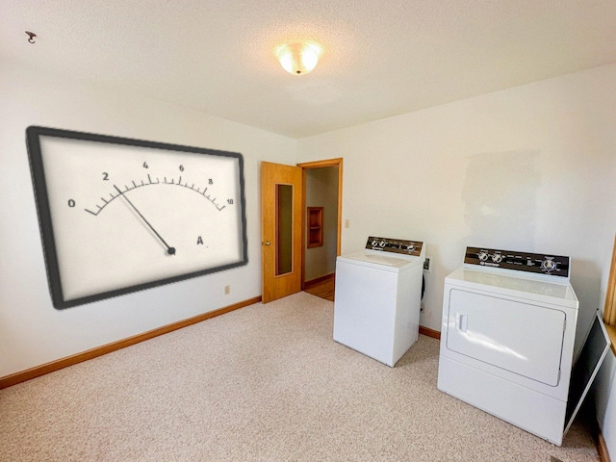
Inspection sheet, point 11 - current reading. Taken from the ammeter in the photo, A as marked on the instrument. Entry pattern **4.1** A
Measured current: **2** A
